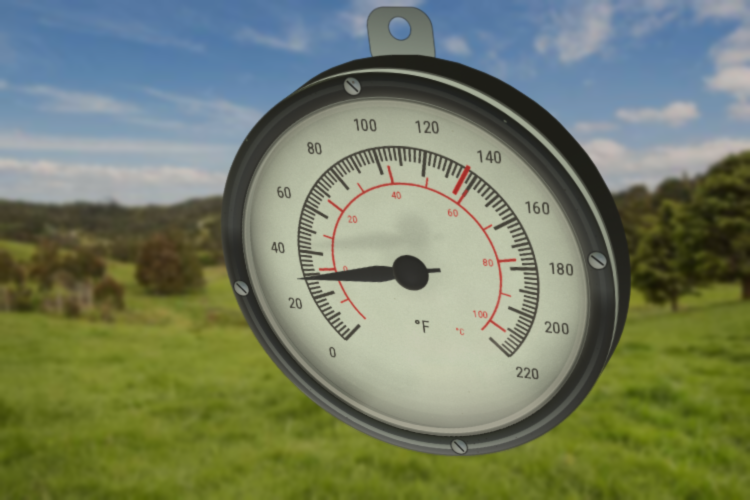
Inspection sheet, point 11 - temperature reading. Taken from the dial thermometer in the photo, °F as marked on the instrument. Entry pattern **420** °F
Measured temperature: **30** °F
